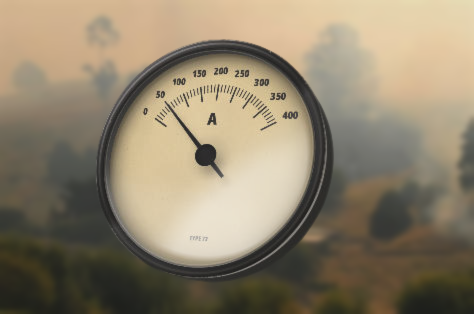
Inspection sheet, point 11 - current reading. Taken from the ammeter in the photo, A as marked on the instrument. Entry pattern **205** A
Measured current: **50** A
